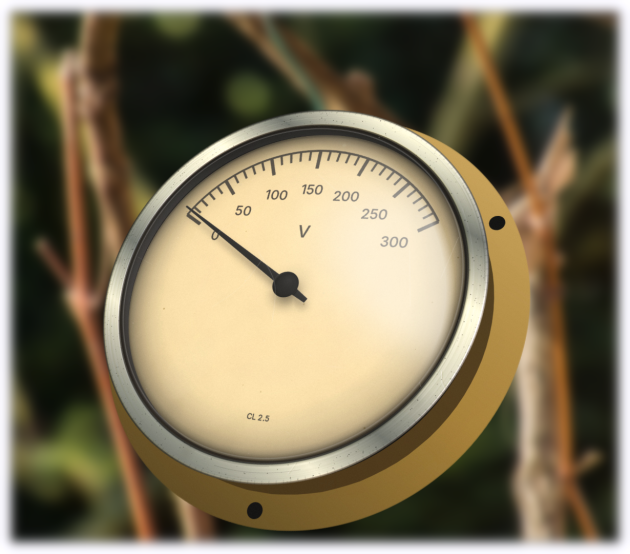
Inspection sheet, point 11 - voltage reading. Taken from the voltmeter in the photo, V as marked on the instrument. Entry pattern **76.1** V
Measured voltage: **5** V
